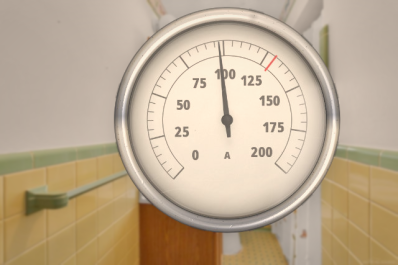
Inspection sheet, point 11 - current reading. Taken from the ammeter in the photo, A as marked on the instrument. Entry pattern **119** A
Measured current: **97.5** A
